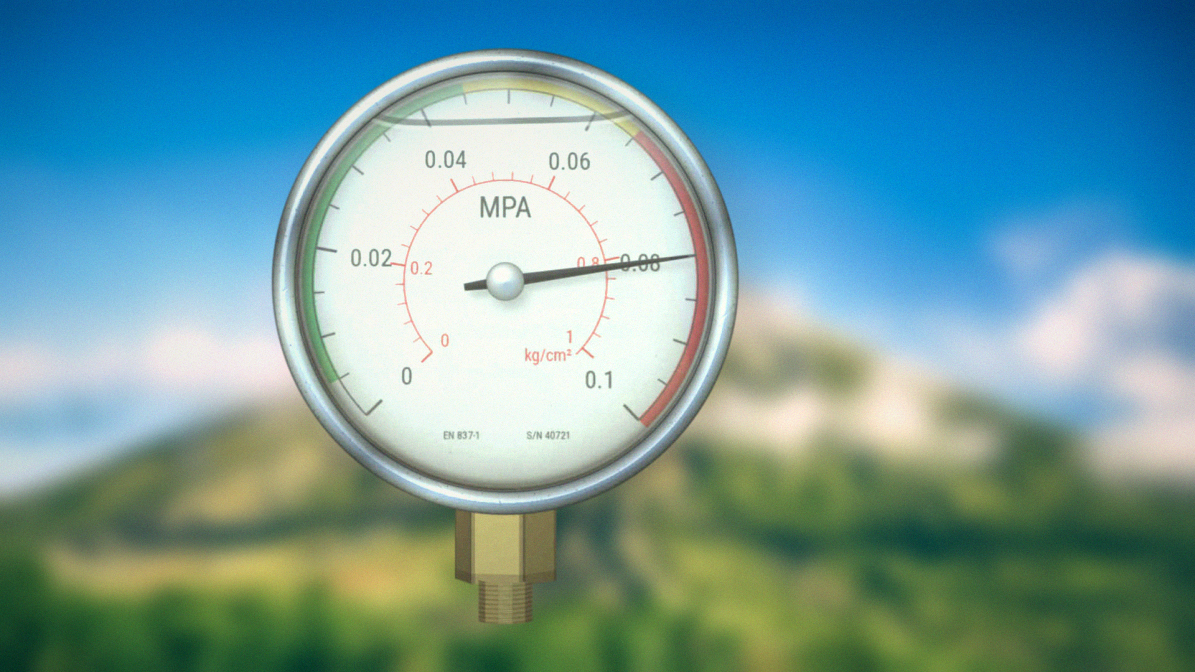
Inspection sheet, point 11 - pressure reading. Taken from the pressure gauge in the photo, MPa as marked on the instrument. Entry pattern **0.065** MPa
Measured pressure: **0.08** MPa
